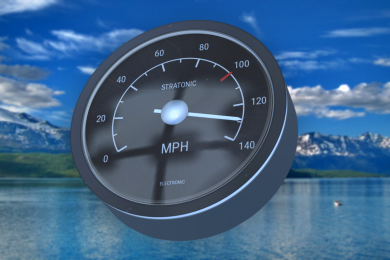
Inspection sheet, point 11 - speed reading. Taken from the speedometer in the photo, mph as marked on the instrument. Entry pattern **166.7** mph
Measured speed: **130** mph
